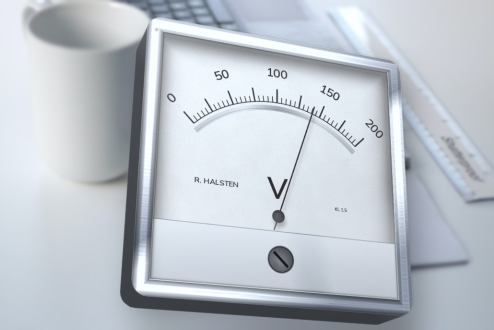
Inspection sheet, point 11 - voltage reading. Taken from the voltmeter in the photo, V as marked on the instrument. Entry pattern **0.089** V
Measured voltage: **140** V
